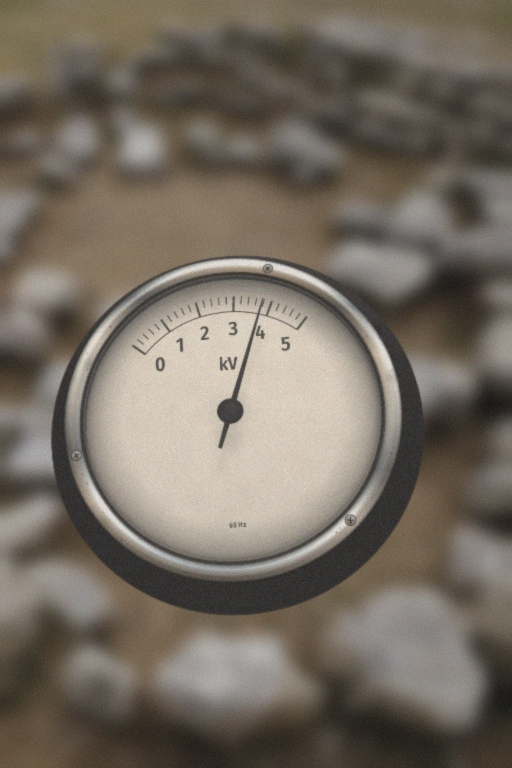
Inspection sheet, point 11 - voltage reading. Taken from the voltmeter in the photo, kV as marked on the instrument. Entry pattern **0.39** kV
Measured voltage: **3.8** kV
